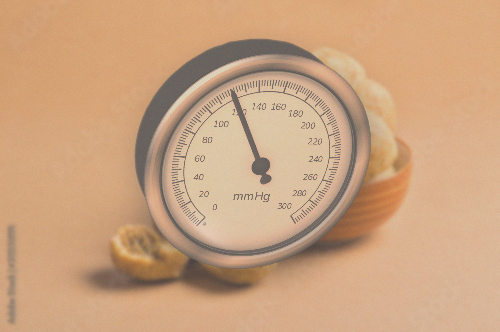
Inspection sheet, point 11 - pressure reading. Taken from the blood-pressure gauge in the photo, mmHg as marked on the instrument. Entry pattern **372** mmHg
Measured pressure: **120** mmHg
